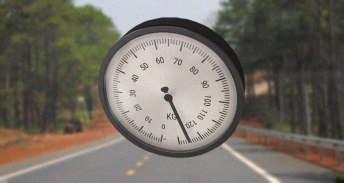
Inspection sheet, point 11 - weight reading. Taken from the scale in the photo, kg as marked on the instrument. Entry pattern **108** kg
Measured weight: **125** kg
